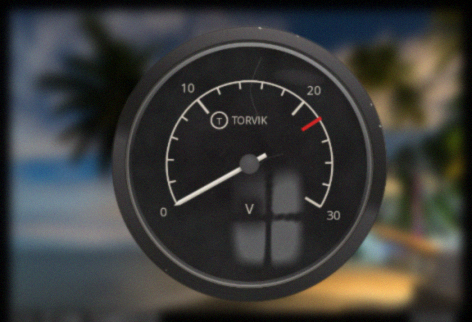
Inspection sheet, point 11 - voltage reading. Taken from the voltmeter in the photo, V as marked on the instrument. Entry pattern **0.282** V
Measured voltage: **0** V
